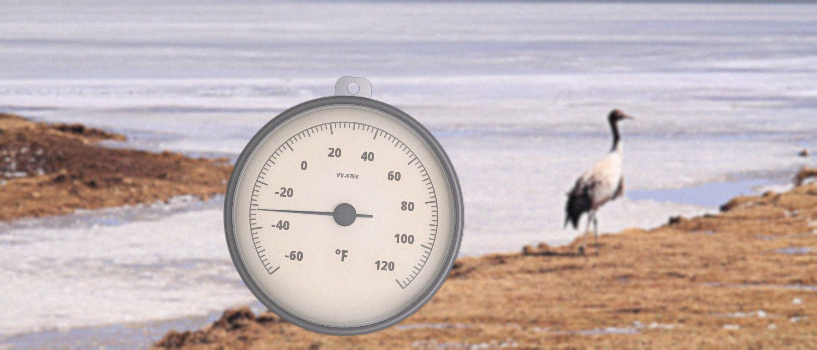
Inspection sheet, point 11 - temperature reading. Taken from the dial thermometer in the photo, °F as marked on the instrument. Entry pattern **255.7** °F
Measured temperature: **-32** °F
